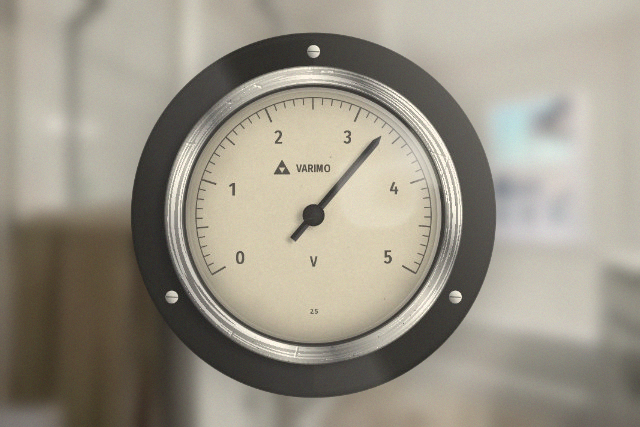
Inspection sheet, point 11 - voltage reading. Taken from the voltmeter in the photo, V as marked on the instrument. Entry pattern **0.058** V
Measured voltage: **3.35** V
